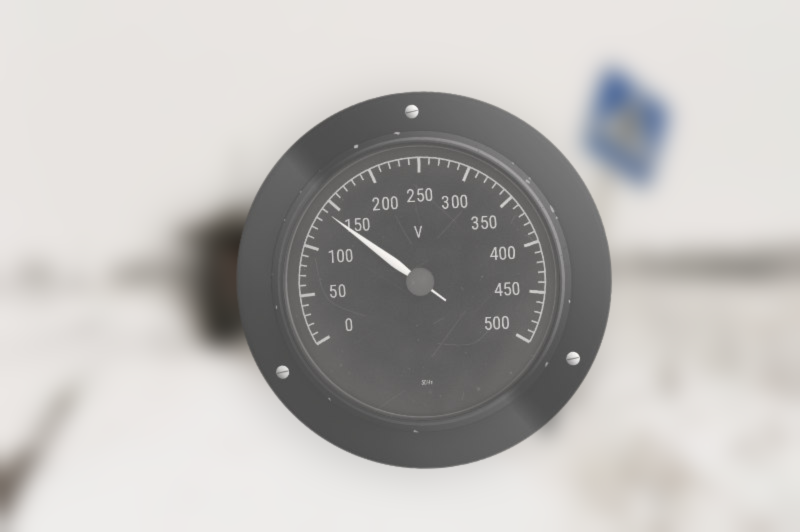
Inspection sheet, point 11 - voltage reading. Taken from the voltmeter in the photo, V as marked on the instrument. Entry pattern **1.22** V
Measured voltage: **140** V
